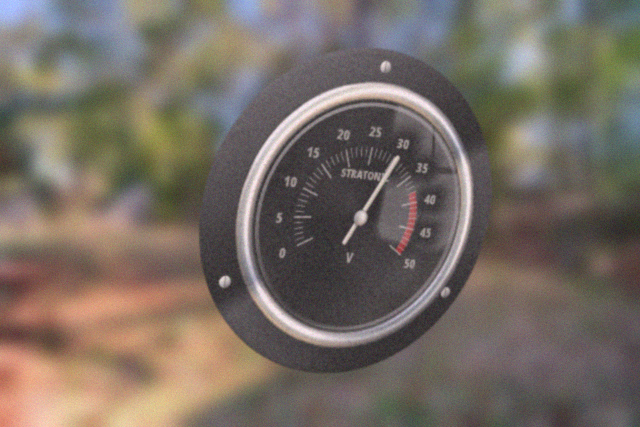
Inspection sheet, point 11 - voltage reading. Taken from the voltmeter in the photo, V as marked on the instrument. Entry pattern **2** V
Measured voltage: **30** V
